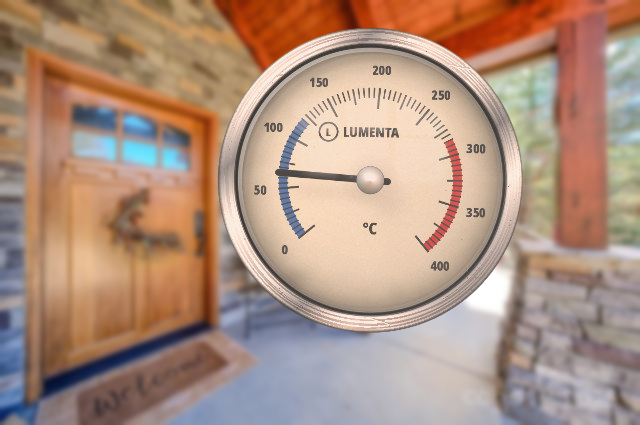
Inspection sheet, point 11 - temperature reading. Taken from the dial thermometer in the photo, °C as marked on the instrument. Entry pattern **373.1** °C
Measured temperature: **65** °C
